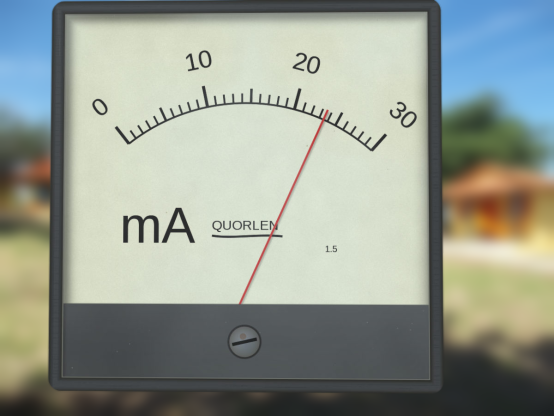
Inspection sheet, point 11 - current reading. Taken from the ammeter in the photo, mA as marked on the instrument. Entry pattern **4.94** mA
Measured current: **23.5** mA
